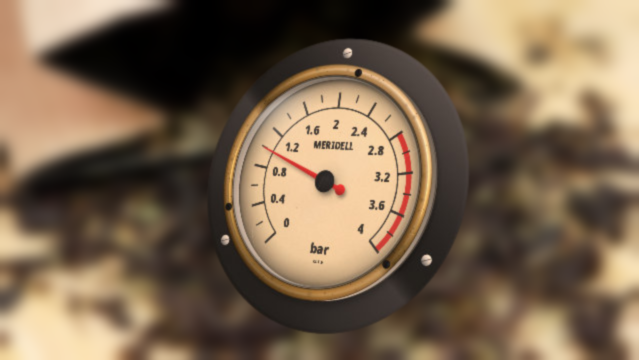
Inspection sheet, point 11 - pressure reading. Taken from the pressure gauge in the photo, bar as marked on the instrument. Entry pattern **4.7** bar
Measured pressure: **1** bar
